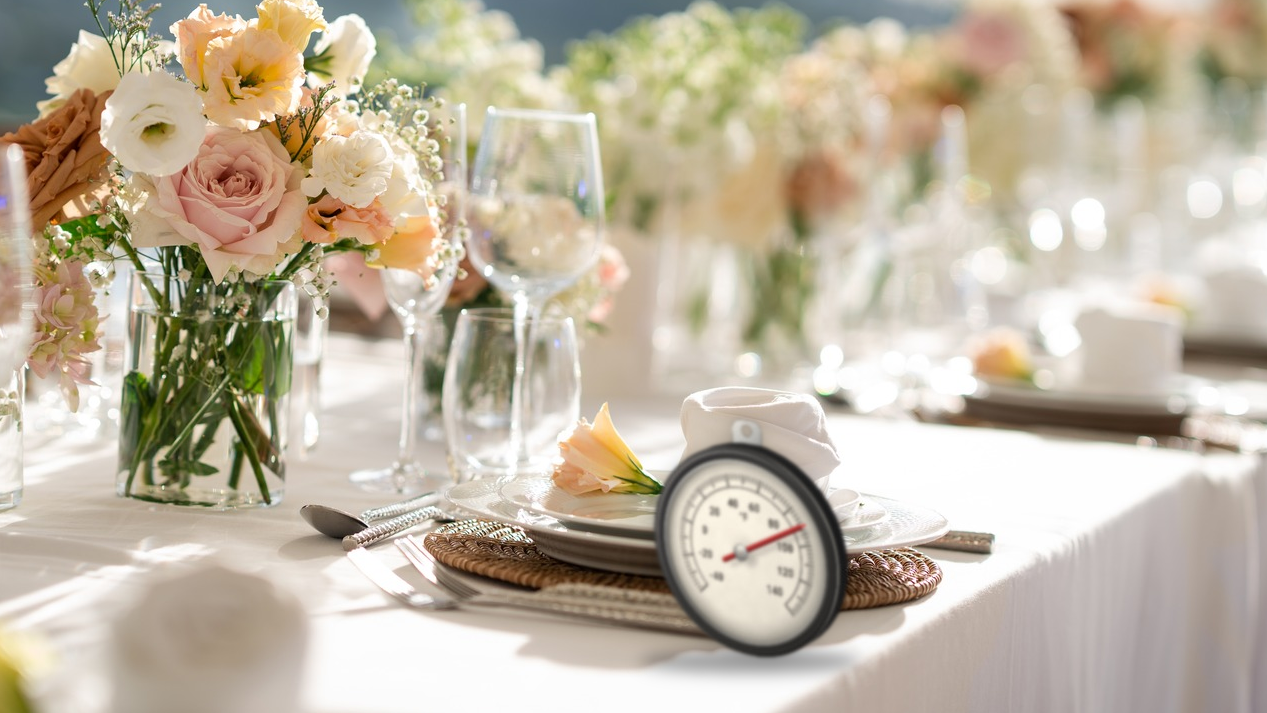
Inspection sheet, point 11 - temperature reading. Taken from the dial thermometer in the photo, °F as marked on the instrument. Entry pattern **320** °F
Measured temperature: **90** °F
